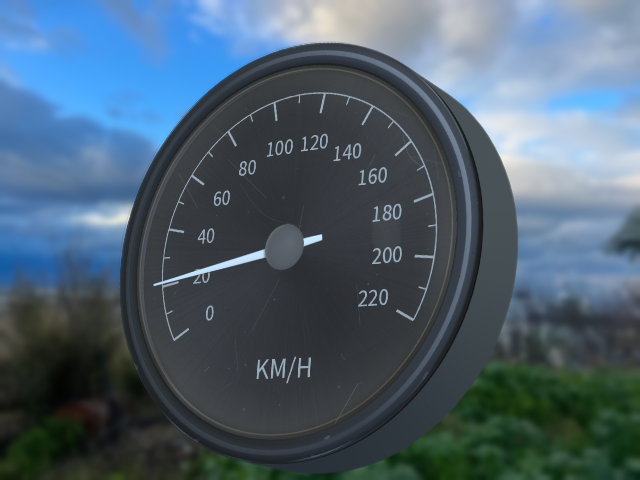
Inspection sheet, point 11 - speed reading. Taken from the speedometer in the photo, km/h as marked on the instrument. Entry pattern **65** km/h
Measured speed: **20** km/h
